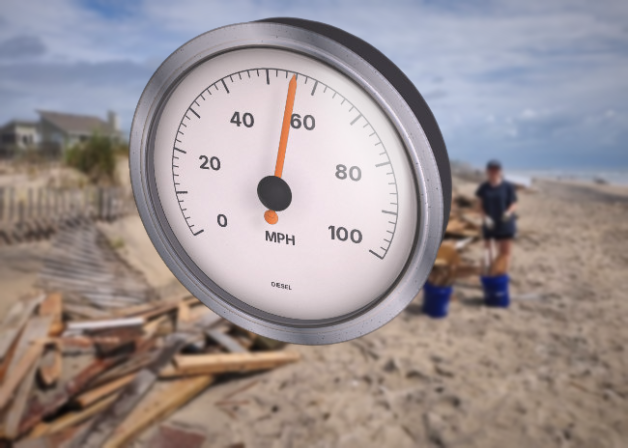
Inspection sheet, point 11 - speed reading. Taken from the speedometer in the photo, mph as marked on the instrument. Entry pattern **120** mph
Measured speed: **56** mph
